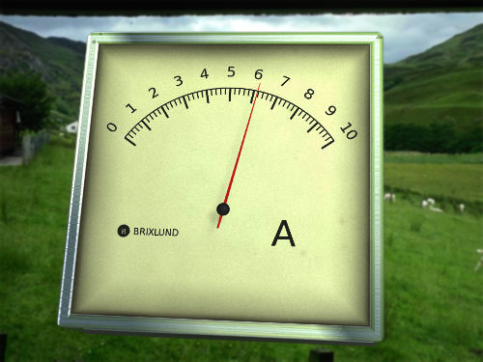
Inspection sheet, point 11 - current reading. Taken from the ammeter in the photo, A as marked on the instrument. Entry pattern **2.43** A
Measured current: **6.2** A
